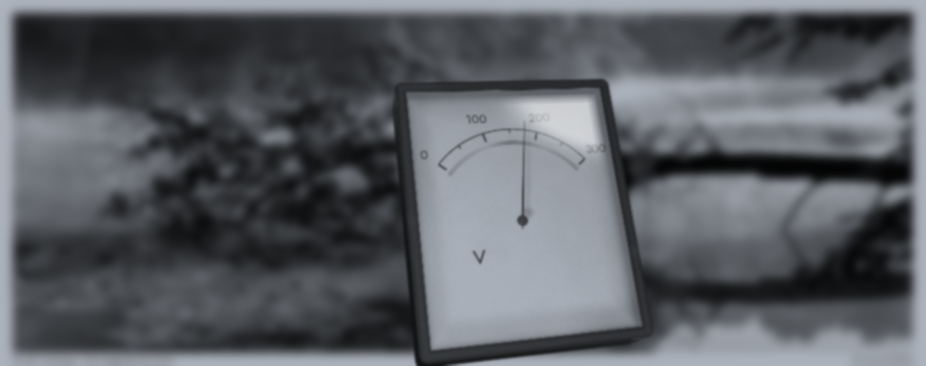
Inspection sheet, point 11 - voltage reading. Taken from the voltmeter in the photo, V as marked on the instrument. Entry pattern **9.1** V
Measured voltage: **175** V
